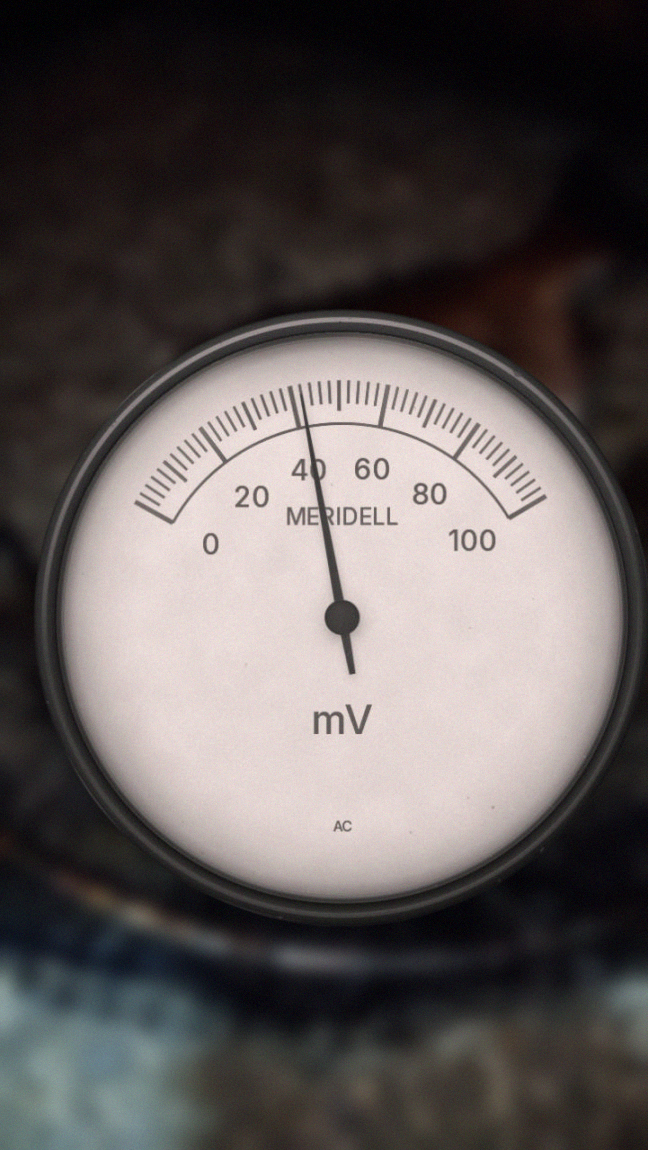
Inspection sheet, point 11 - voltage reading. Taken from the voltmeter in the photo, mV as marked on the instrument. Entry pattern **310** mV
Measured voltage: **42** mV
